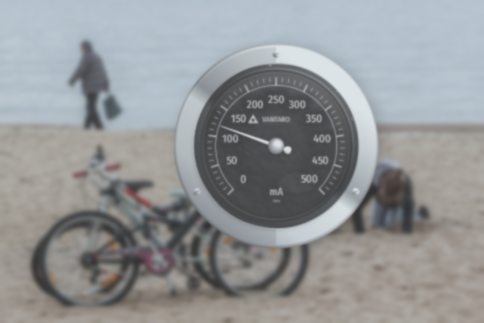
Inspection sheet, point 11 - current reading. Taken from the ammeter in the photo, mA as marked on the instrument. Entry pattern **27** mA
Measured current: **120** mA
